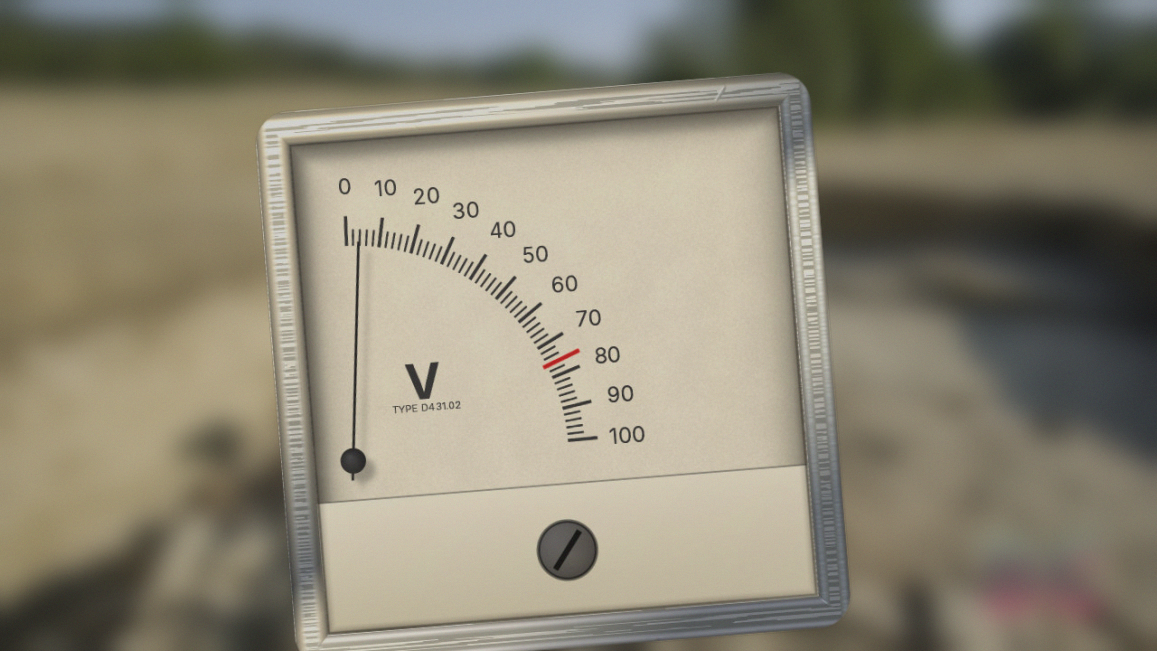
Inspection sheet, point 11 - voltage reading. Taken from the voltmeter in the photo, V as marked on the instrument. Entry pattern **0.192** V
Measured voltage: **4** V
